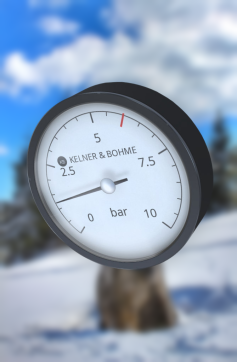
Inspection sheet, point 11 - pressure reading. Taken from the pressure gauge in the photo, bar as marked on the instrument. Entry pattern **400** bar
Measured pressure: **1.25** bar
